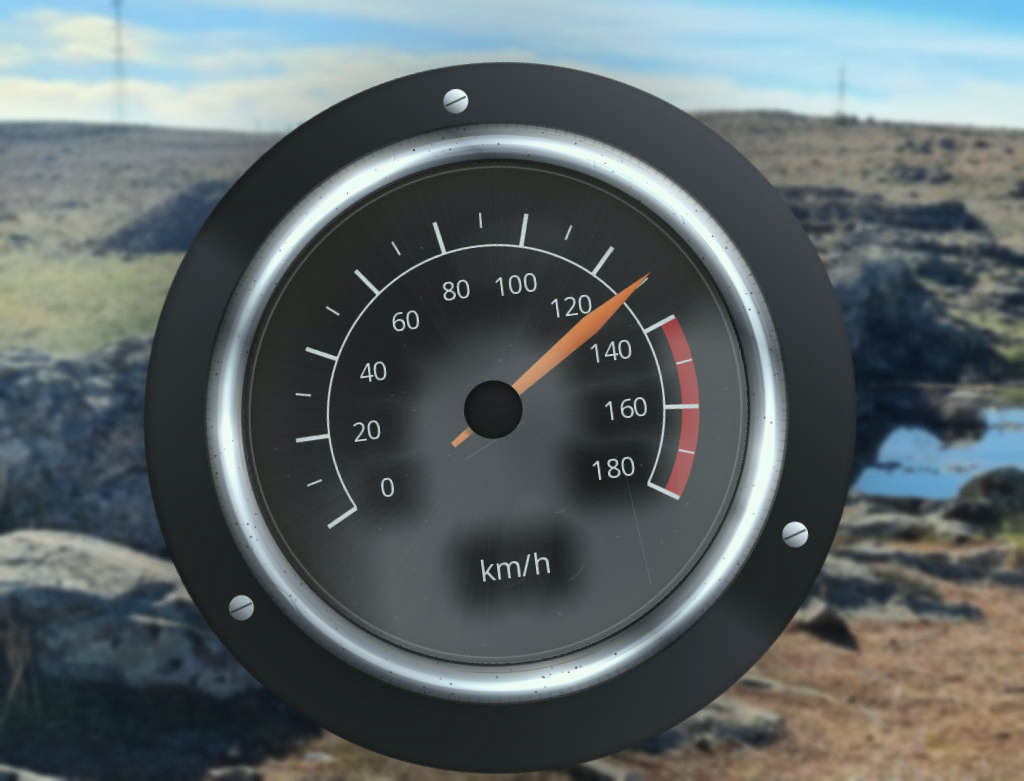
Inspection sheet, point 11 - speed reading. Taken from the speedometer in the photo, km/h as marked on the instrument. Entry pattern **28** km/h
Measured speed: **130** km/h
